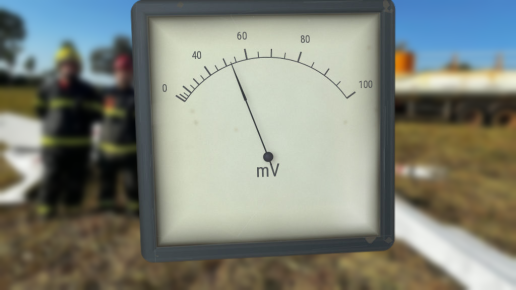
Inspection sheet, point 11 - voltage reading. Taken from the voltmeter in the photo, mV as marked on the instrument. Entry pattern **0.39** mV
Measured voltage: **52.5** mV
